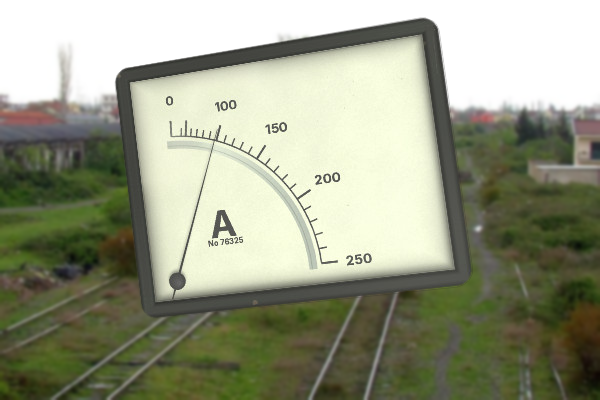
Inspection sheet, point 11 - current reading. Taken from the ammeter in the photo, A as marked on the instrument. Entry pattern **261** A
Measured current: **100** A
